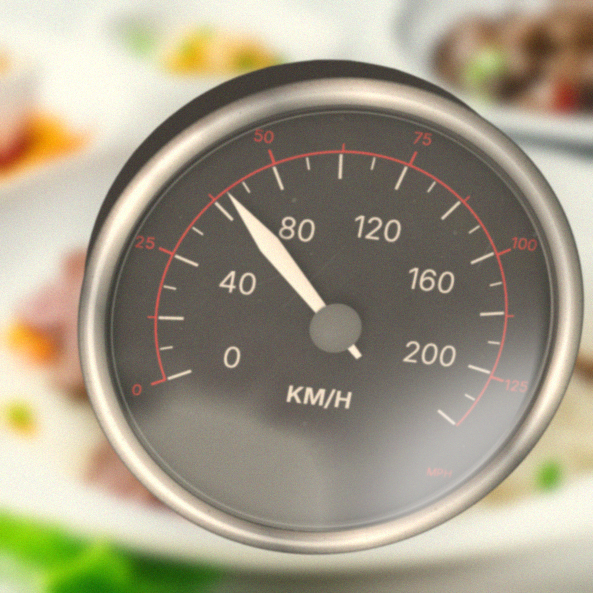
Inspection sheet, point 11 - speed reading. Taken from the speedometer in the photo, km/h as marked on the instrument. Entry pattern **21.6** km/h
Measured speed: **65** km/h
